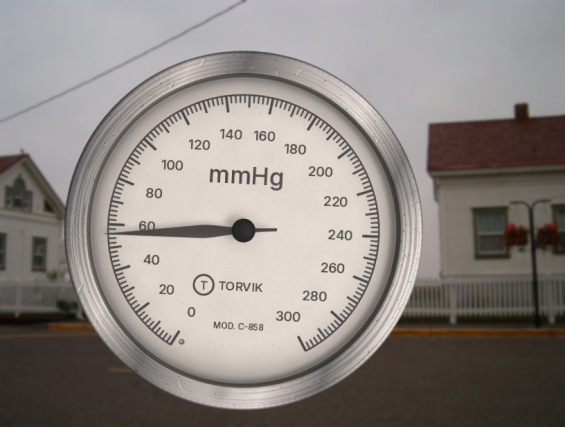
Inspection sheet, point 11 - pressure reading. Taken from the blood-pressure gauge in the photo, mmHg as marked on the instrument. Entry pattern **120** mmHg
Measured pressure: **56** mmHg
